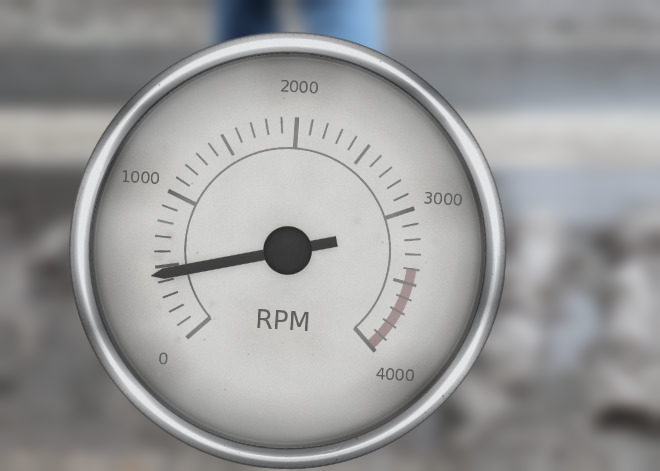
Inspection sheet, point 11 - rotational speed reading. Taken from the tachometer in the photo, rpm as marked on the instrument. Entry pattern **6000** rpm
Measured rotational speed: **450** rpm
